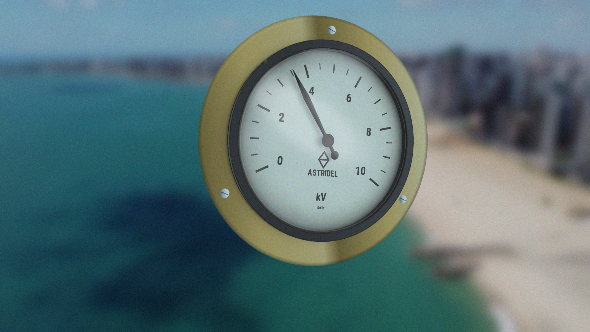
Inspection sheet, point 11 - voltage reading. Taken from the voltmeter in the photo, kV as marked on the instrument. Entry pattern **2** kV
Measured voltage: **3.5** kV
